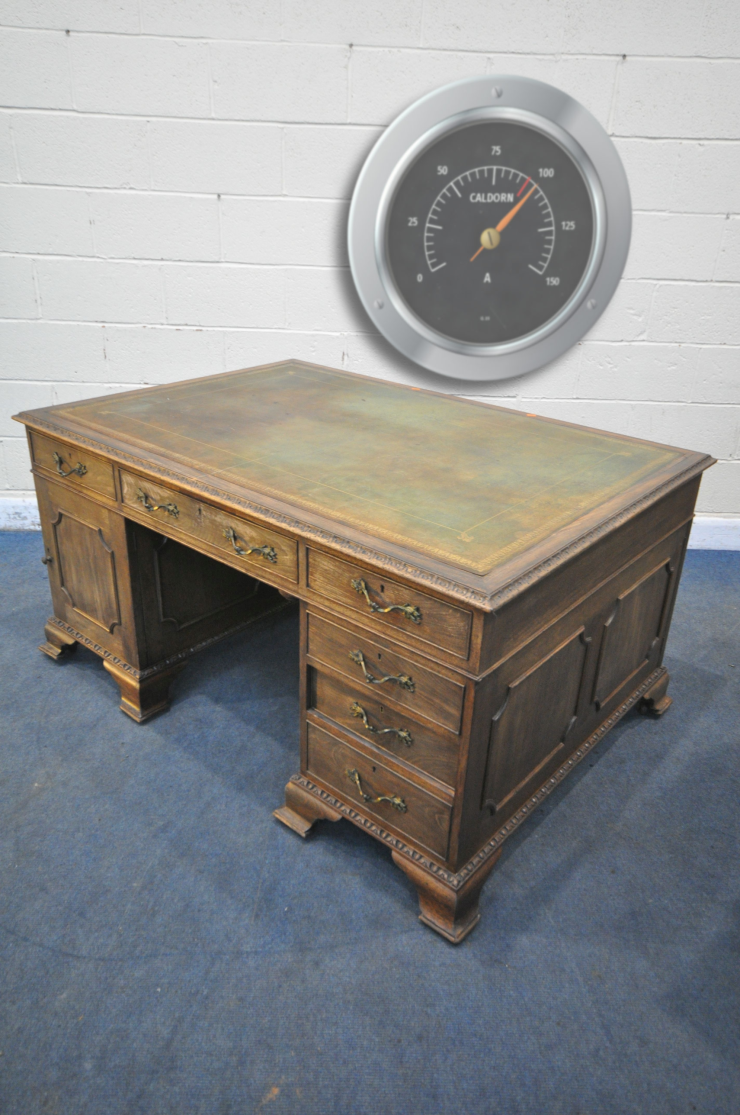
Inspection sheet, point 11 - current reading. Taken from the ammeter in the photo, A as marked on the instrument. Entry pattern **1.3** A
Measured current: **100** A
